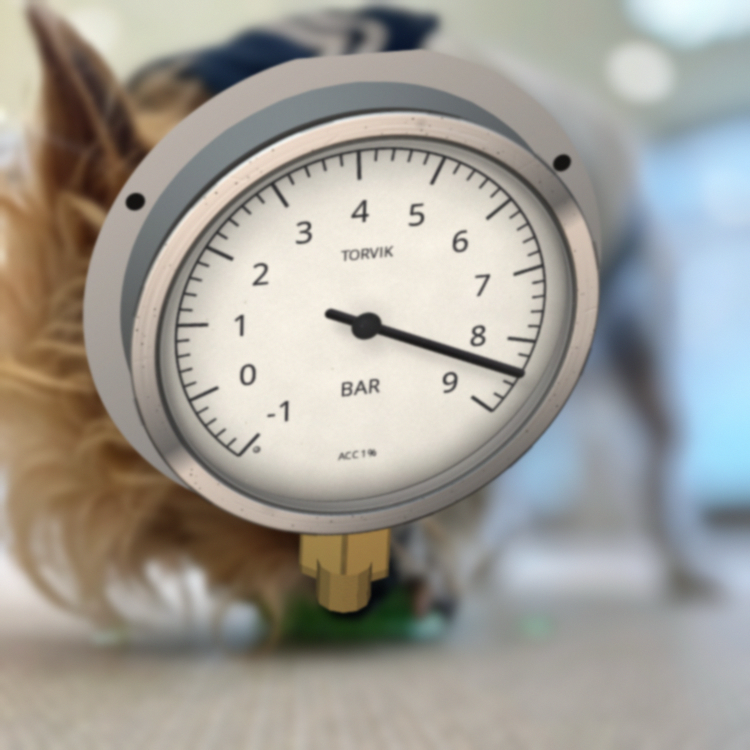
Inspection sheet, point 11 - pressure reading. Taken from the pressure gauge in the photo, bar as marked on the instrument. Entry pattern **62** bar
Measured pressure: **8.4** bar
